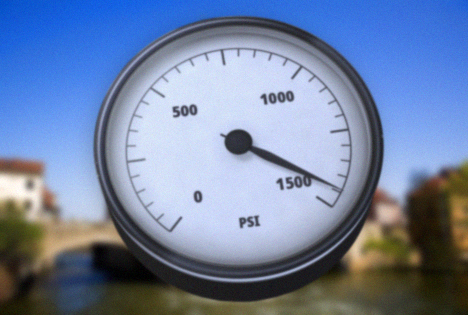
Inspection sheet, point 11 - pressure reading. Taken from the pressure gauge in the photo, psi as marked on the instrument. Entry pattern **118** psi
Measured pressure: **1450** psi
